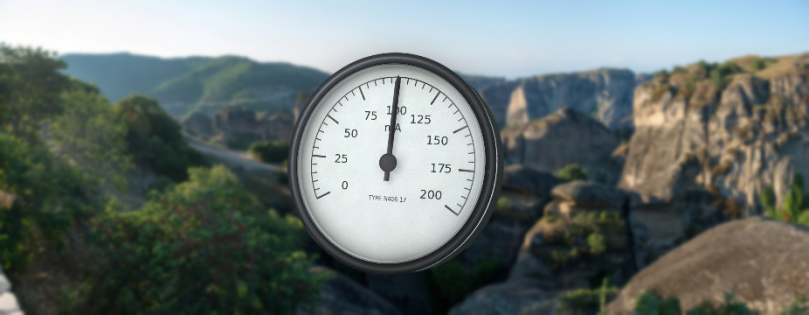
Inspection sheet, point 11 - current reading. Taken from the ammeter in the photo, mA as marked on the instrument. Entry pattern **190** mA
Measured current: **100** mA
